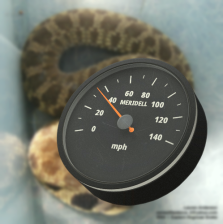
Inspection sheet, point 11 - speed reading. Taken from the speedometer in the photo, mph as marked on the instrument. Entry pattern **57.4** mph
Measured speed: **35** mph
